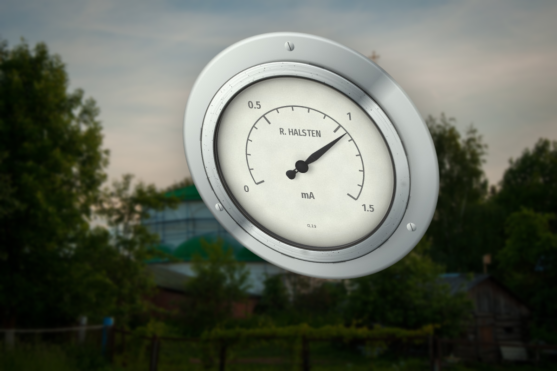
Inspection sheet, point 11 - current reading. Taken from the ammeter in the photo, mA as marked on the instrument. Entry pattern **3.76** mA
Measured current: **1.05** mA
